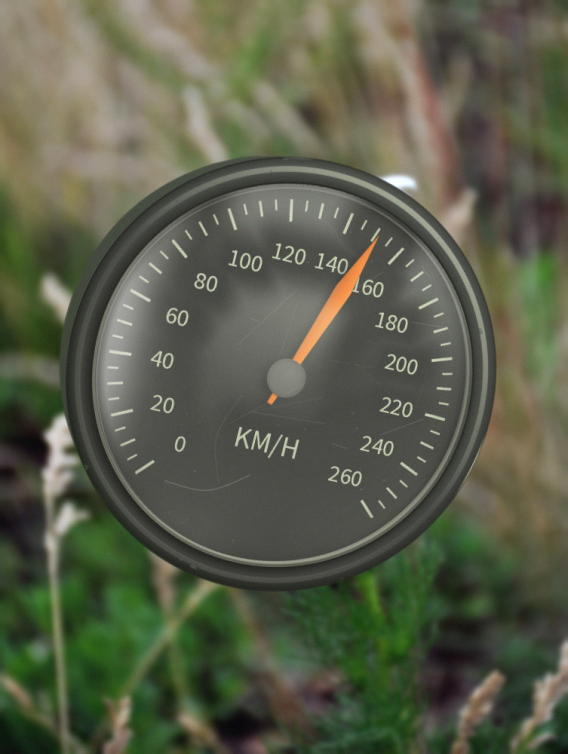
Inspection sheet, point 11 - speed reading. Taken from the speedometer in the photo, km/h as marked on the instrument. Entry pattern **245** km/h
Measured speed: **150** km/h
